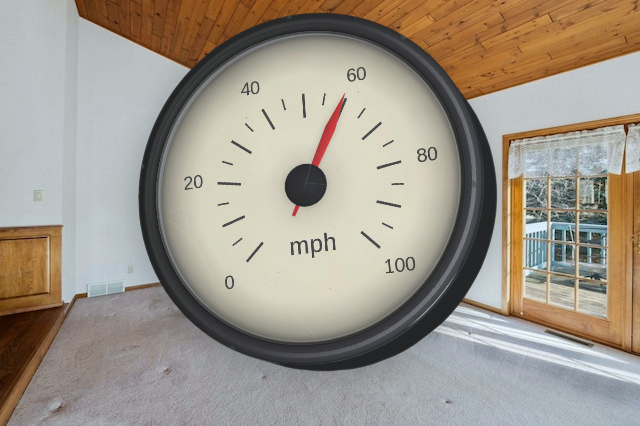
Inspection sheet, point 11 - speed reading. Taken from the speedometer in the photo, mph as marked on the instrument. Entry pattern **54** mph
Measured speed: **60** mph
